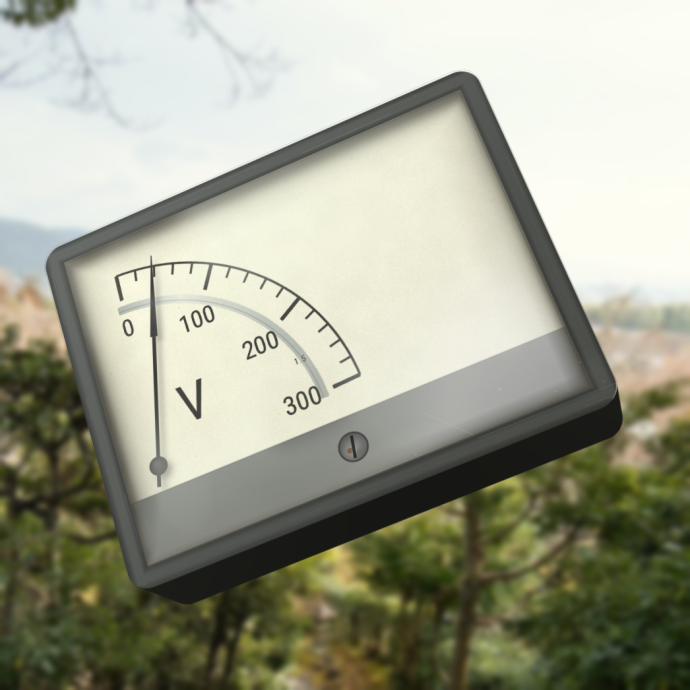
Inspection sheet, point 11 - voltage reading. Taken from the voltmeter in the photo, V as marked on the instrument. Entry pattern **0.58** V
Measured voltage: **40** V
